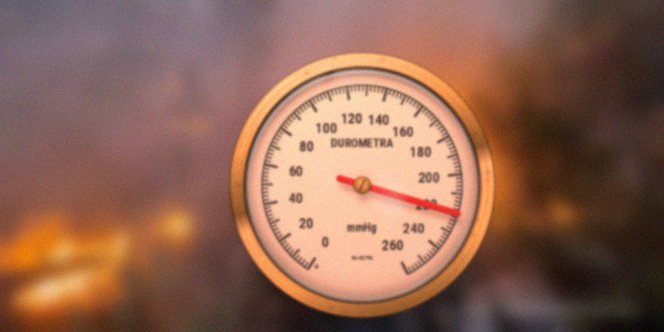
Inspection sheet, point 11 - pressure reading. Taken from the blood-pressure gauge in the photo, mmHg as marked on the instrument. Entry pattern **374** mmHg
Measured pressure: **220** mmHg
